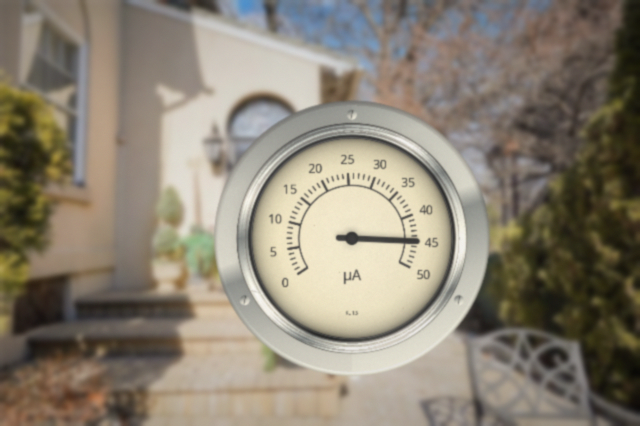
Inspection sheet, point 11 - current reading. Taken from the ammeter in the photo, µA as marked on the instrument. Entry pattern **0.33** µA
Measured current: **45** µA
